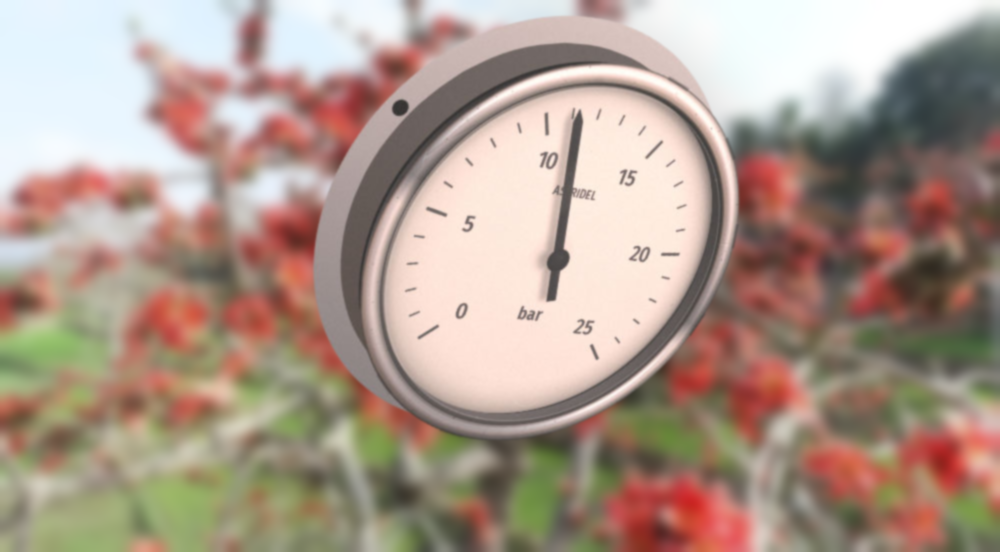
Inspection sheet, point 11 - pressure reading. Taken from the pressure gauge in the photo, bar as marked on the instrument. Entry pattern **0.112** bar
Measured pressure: **11** bar
